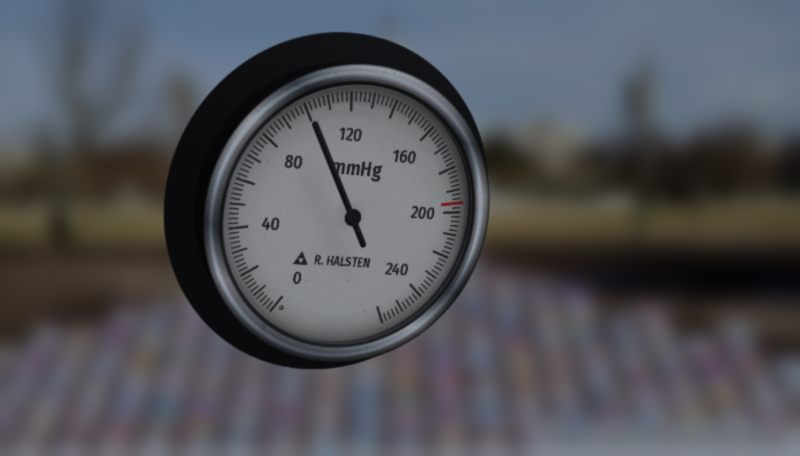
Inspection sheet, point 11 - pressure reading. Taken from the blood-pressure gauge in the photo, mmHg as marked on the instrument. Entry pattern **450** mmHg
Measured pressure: **100** mmHg
